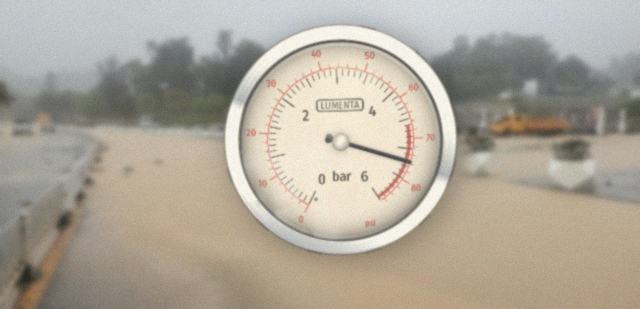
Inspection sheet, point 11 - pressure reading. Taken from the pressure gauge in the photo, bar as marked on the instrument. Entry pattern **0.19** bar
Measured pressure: **5.2** bar
